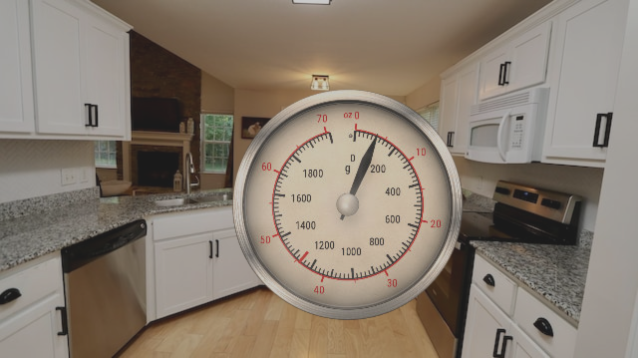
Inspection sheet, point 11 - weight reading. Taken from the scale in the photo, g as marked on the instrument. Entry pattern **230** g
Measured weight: **100** g
